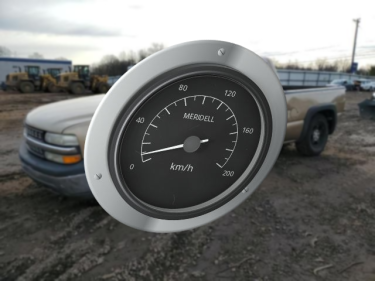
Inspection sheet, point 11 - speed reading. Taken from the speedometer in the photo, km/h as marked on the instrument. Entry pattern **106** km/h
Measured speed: **10** km/h
